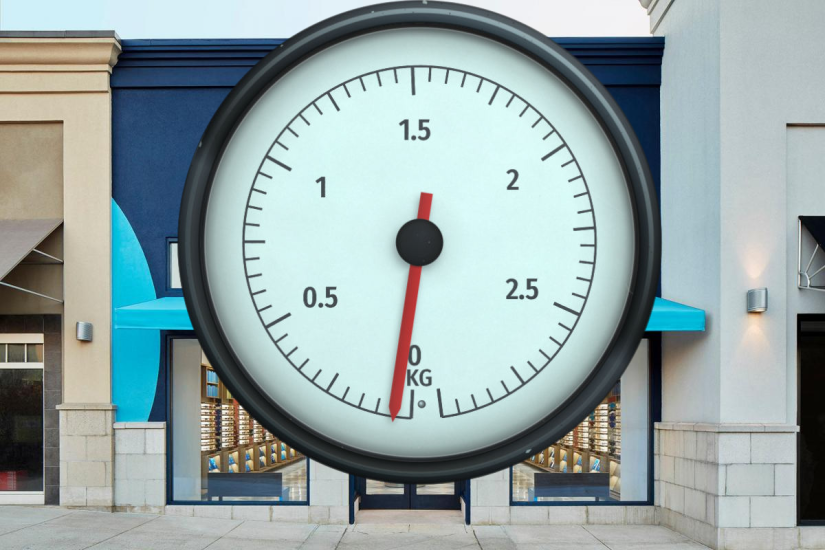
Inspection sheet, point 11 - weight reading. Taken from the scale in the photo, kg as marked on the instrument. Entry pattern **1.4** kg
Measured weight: **0.05** kg
